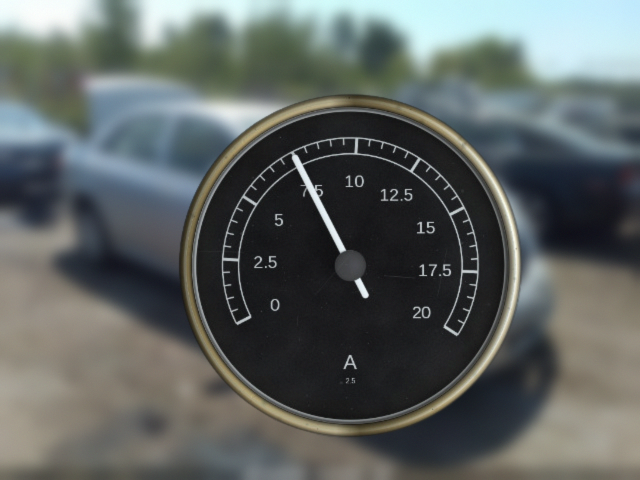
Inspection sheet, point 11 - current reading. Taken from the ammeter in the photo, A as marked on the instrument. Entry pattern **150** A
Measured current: **7.5** A
